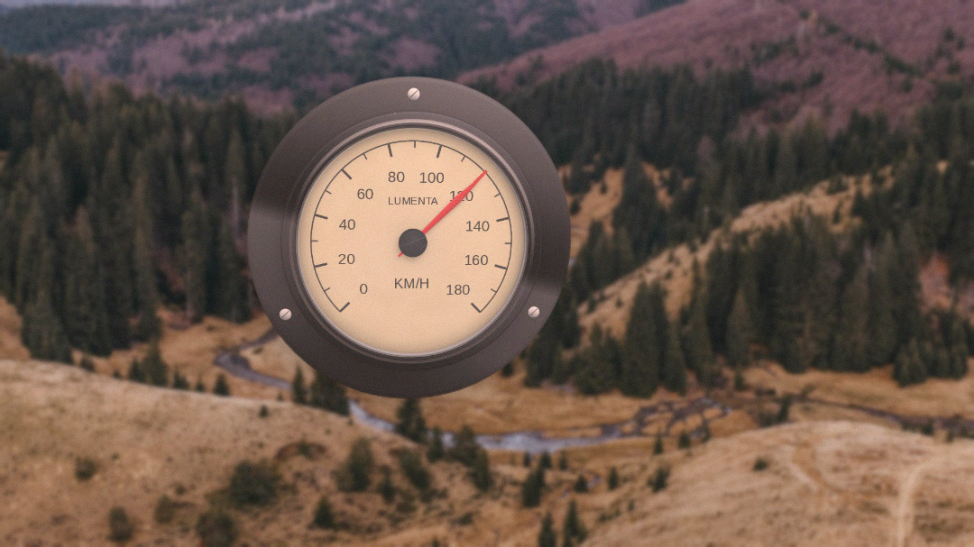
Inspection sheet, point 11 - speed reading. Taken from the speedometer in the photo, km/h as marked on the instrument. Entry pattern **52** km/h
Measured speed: **120** km/h
